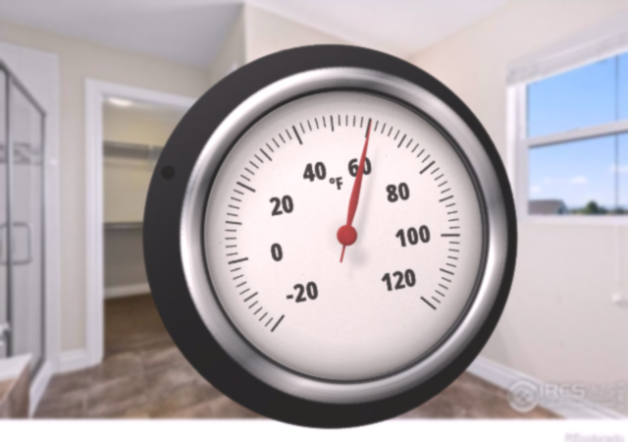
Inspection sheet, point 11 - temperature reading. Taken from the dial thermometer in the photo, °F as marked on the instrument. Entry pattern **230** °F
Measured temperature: **60** °F
